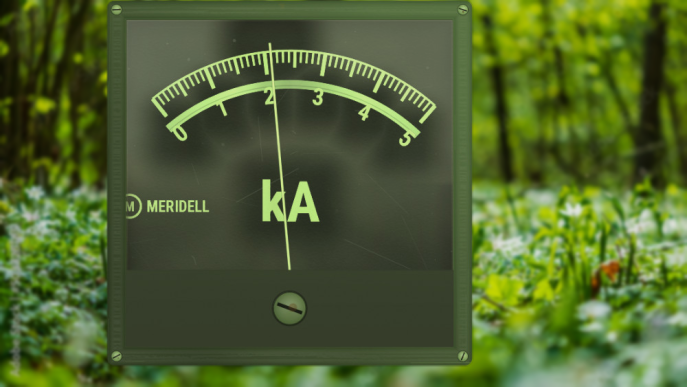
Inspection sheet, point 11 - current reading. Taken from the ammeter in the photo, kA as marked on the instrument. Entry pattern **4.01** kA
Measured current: **2.1** kA
